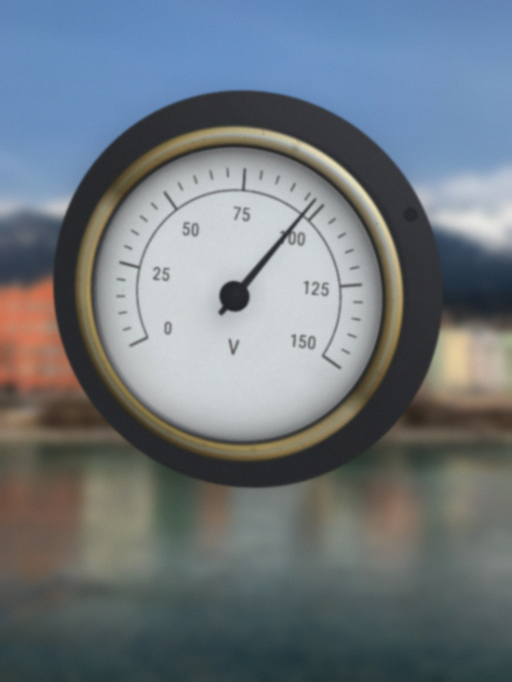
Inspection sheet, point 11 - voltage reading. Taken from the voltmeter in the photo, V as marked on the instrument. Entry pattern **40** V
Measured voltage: **97.5** V
